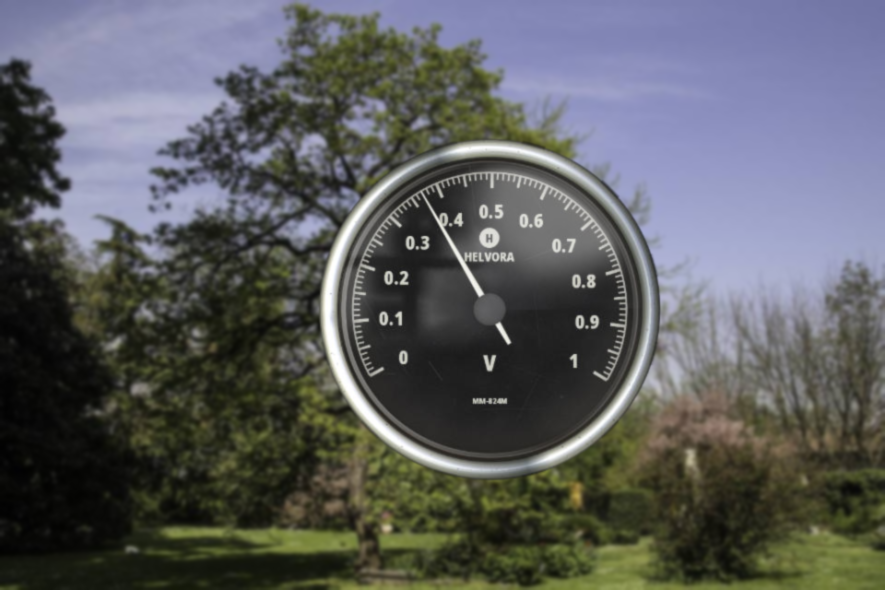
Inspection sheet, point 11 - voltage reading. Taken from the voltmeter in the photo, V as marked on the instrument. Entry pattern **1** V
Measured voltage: **0.37** V
